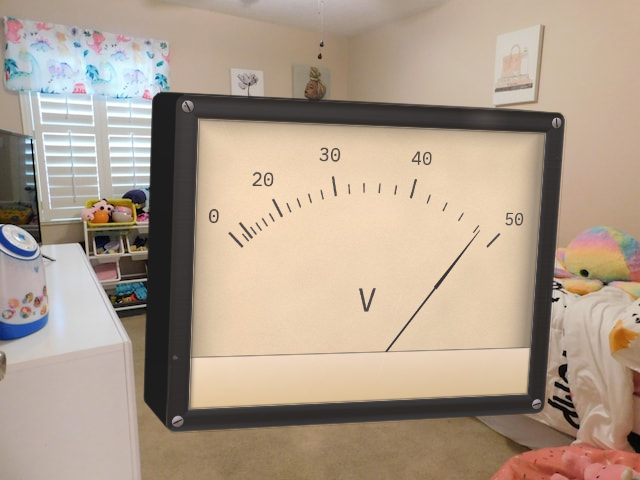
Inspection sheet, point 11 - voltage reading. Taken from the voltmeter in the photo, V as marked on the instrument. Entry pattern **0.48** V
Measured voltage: **48** V
